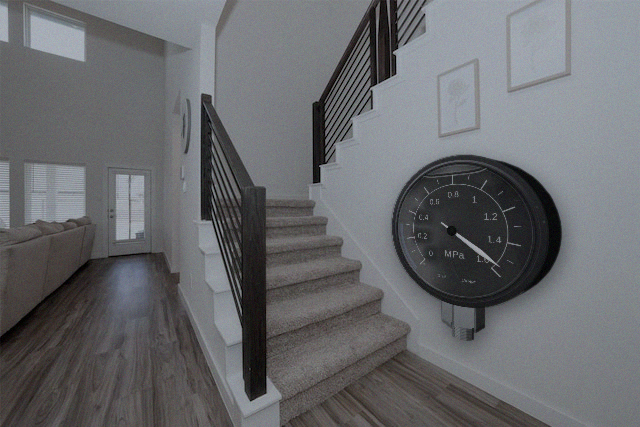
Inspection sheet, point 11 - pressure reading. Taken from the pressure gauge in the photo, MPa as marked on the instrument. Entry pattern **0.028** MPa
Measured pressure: **1.55** MPa
